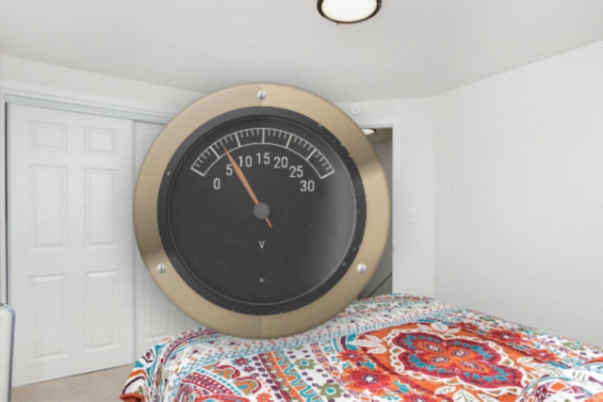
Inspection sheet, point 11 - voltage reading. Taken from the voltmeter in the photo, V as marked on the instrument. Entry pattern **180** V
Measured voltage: **7** V
